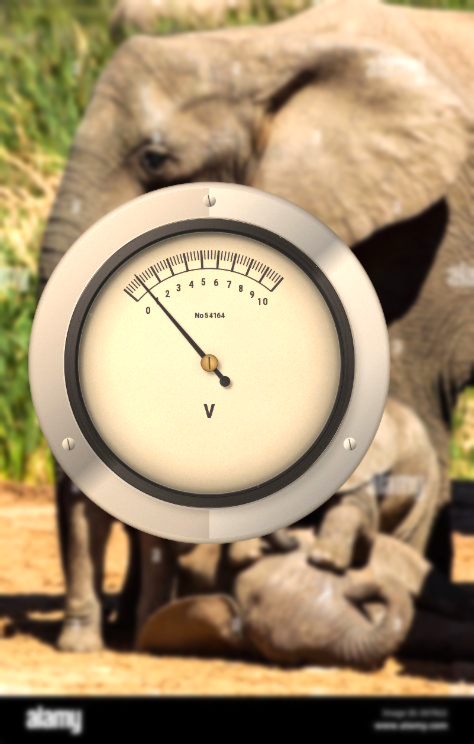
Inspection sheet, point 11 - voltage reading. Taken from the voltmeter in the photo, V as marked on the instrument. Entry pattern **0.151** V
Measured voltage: **1** V
